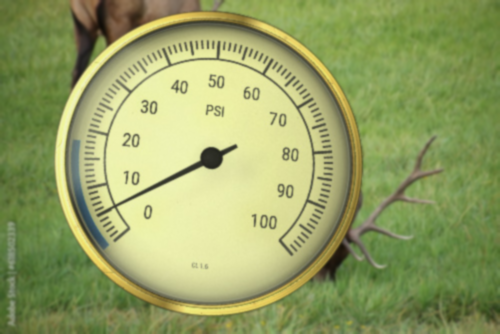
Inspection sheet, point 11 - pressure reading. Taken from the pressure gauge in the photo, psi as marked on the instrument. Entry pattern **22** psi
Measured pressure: **5** psi
